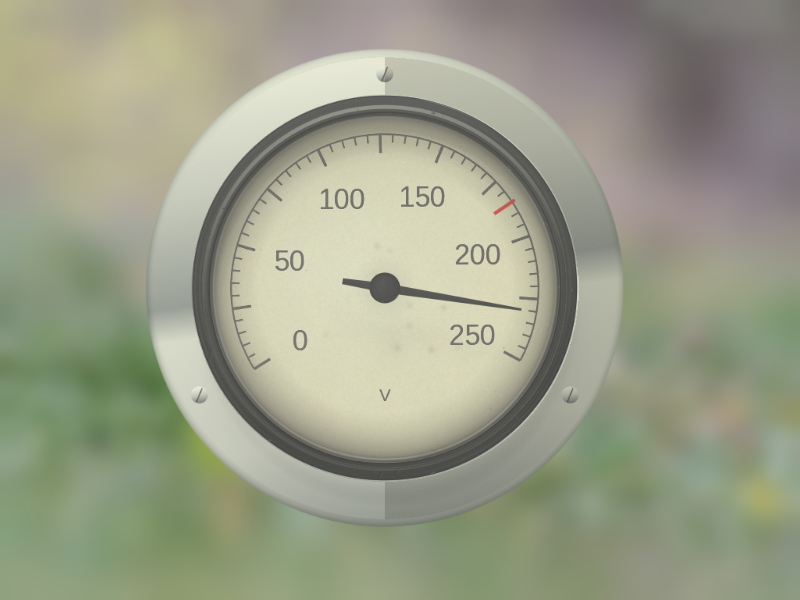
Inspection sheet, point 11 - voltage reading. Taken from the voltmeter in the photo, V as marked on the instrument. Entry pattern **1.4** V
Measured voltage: **230** V
